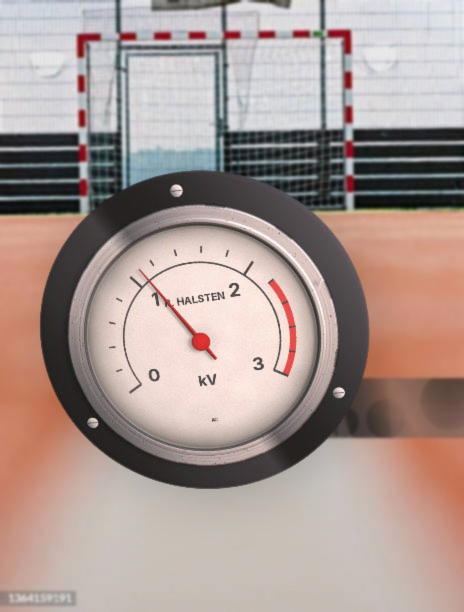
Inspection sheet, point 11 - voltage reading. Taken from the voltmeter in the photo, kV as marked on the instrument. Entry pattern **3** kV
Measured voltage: **1.1** kV
